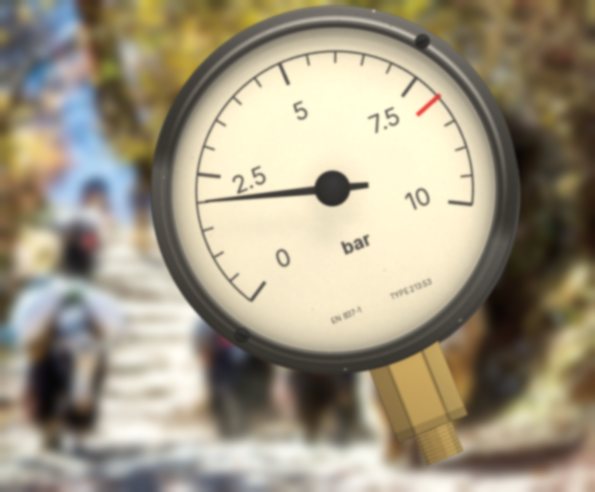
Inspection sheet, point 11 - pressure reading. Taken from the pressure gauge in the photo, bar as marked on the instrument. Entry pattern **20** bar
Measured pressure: **2** bar
